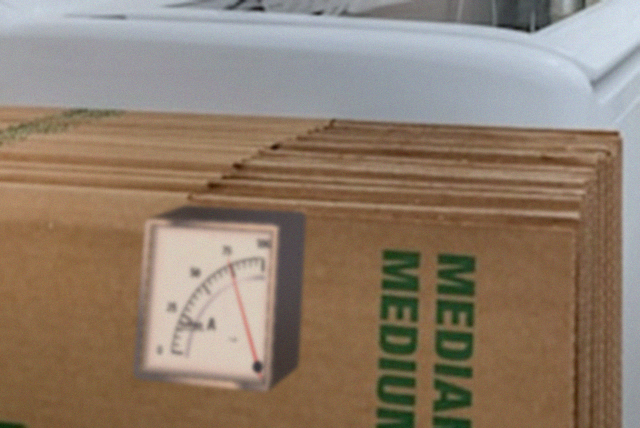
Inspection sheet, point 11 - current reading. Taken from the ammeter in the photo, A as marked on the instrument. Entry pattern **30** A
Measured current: **75** A
